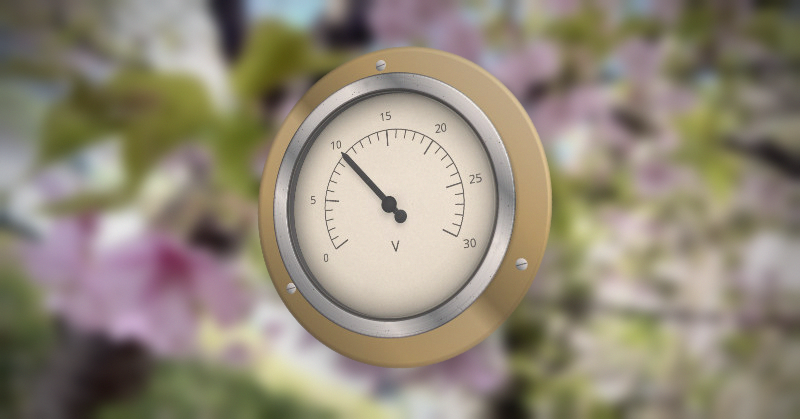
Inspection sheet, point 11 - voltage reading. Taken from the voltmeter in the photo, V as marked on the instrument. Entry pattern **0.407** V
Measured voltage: **10** V
